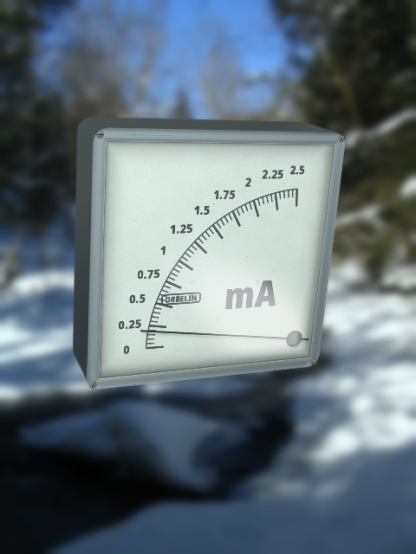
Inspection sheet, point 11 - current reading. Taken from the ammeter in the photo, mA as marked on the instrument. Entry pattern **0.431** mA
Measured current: **0.2** mA
